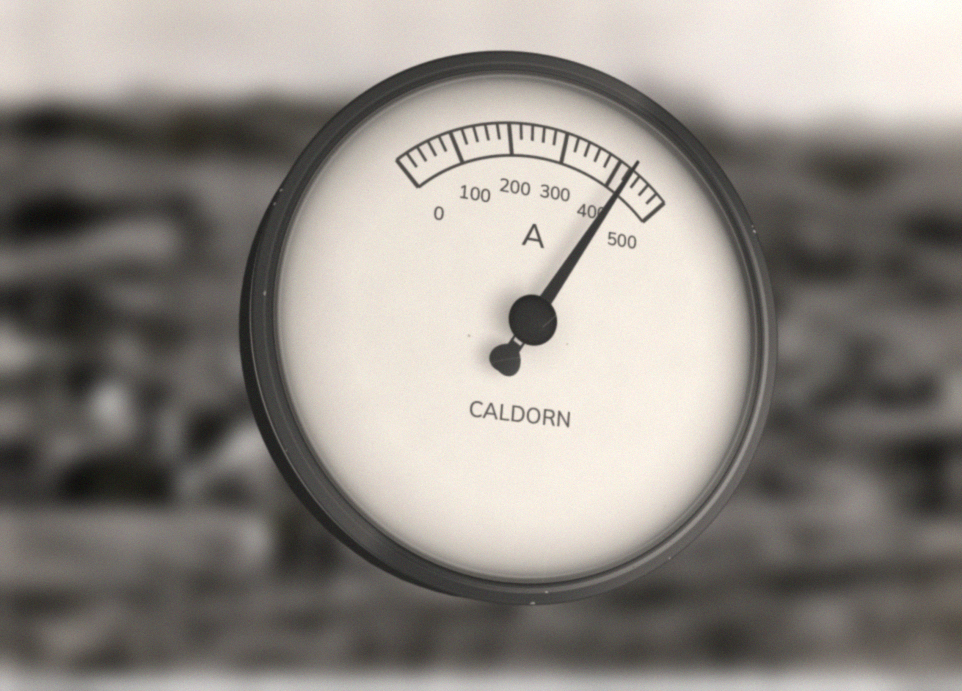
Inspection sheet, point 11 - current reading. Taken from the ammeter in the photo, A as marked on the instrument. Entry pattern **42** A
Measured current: **420** A
